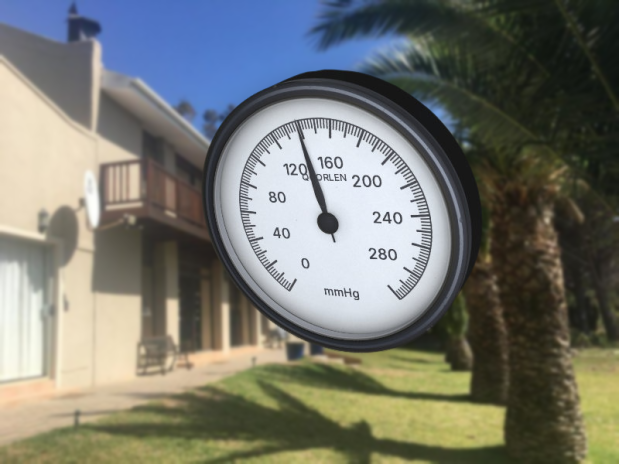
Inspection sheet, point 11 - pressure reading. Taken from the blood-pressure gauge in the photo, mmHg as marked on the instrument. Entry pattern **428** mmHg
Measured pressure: **140** mmHg
